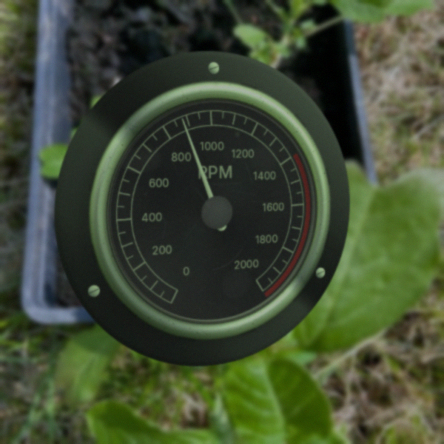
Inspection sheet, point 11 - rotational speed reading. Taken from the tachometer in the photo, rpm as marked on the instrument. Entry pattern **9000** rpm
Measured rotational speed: **875** rpm
